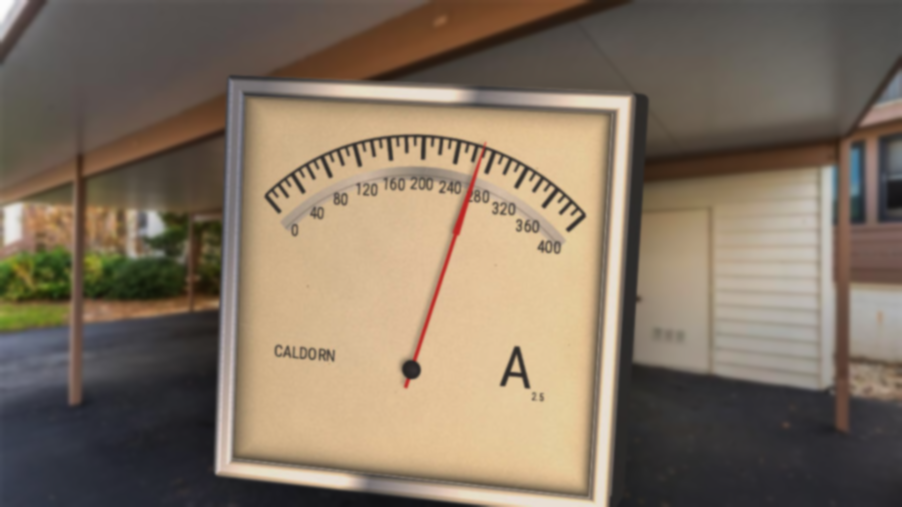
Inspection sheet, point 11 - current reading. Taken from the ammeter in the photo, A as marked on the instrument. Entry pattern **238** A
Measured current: **270** A
